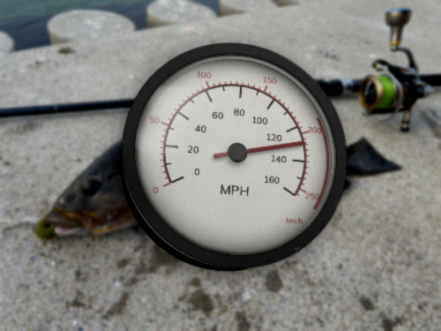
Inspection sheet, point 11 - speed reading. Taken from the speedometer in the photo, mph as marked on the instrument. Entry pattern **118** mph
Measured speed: **130** mph
